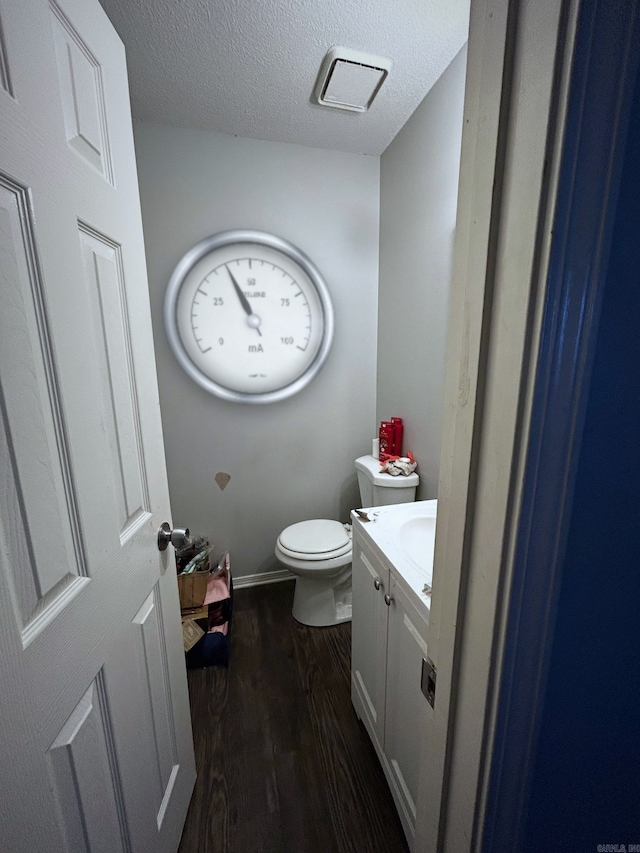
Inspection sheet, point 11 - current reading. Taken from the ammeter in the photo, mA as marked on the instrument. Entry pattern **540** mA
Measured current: **40** mA
